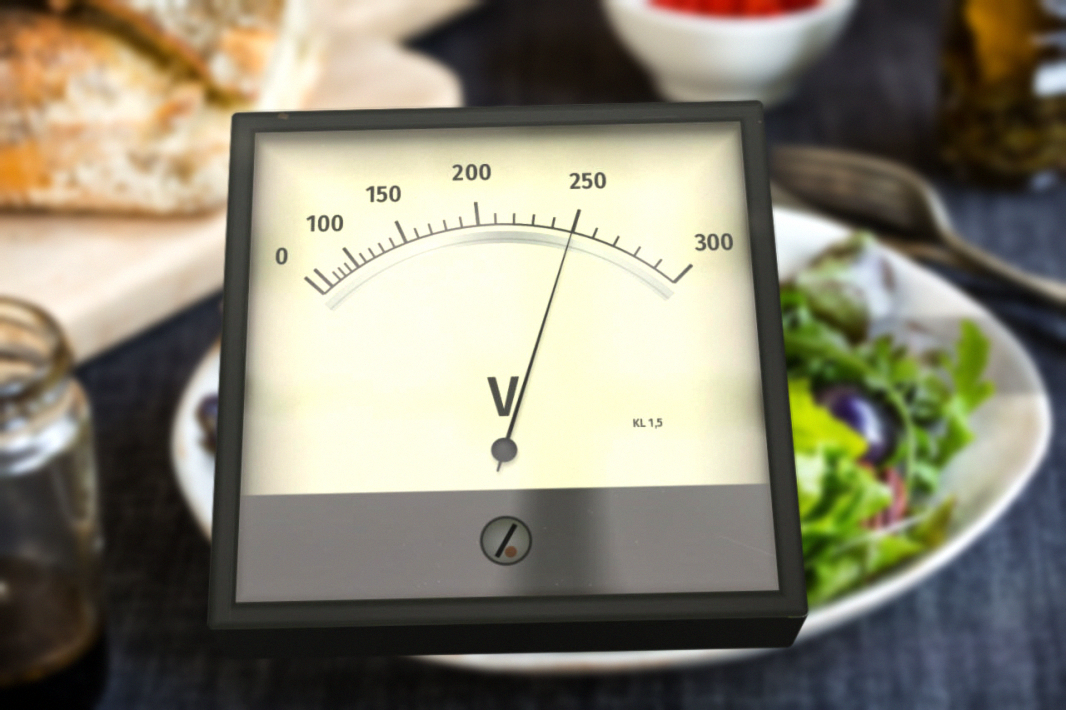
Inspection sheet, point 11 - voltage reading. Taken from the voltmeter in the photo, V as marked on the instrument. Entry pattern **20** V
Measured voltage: **250** V
